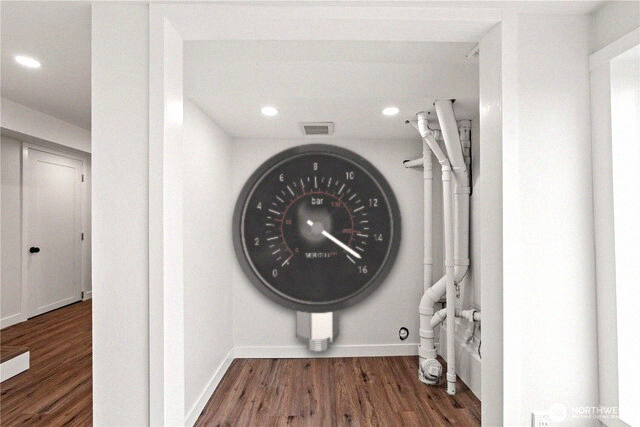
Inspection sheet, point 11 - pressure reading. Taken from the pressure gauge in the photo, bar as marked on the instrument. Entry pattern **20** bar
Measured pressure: **15.5** bar
